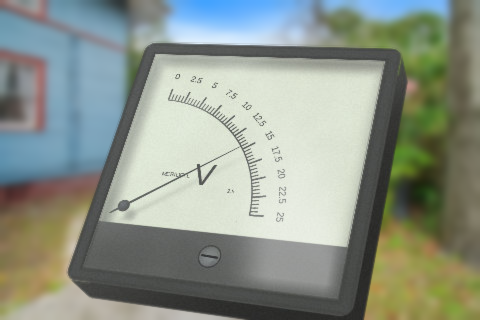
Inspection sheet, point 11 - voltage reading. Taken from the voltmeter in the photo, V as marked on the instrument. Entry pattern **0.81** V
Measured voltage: **15** V
